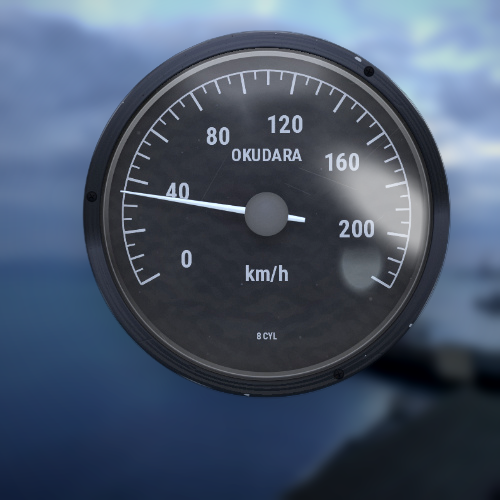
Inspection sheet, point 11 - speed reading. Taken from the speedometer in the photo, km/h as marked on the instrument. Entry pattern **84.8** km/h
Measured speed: **35** km/h
